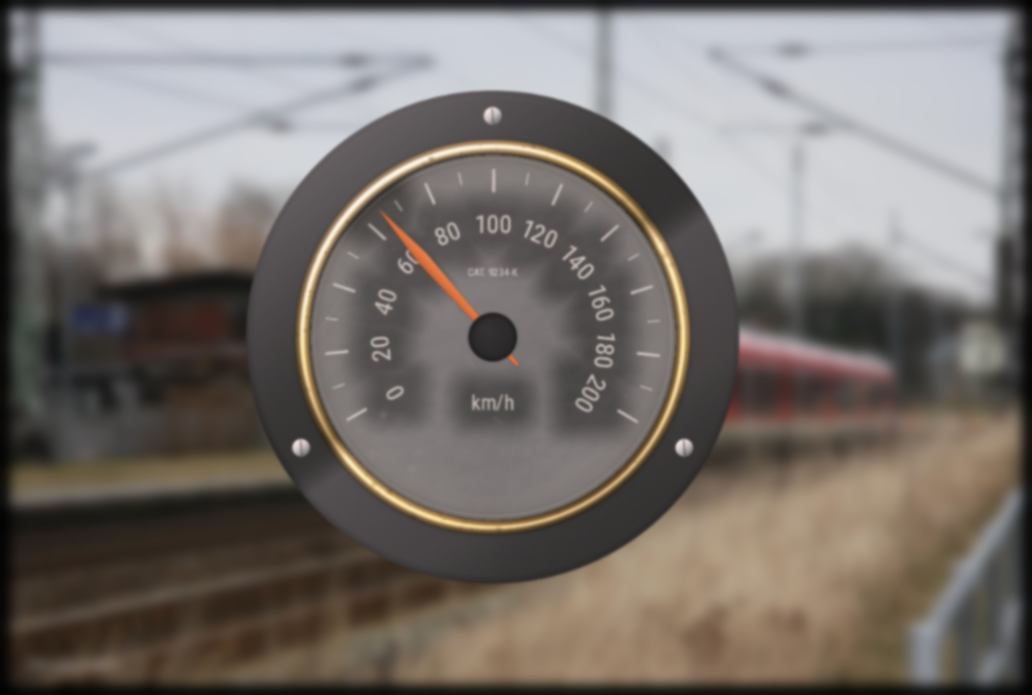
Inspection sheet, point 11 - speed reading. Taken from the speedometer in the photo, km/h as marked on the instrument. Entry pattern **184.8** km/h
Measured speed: **65** km/h
